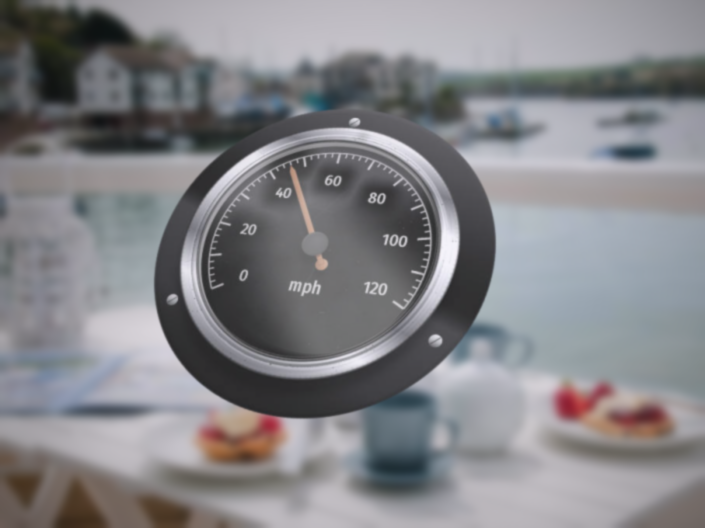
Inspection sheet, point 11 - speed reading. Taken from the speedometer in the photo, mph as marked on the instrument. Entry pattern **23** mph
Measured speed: **46** mph
